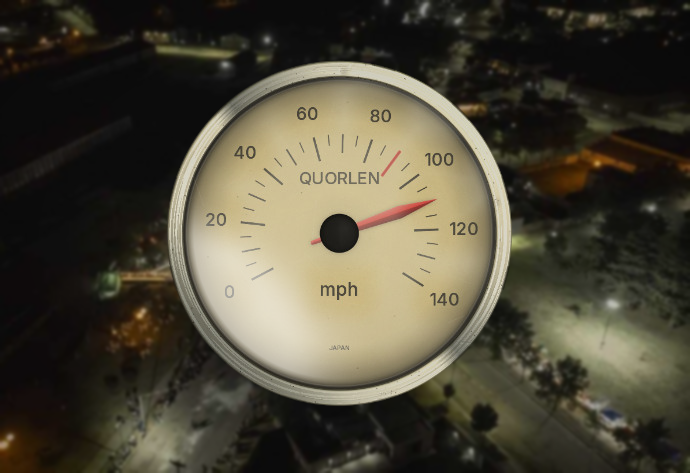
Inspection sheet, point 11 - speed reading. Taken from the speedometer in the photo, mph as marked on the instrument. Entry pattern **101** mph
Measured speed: **110** mph
